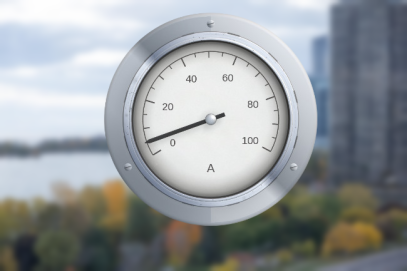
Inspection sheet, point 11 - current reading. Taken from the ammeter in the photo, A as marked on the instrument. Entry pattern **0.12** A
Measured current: **5** A
